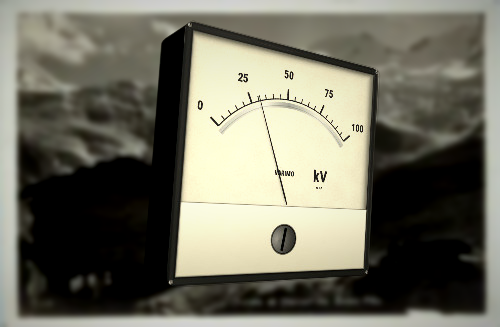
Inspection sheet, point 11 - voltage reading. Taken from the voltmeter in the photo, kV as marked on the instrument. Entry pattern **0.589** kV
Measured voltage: **30** kV
